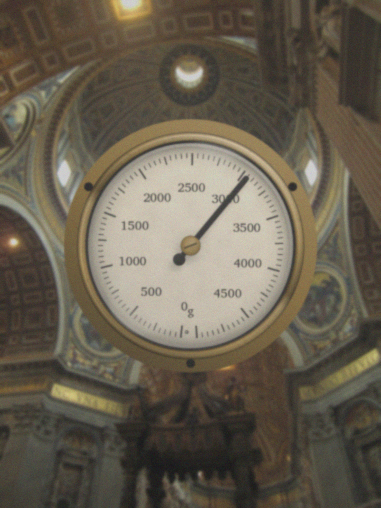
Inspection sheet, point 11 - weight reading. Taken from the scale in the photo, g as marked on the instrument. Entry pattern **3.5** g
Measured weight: **3050** g
